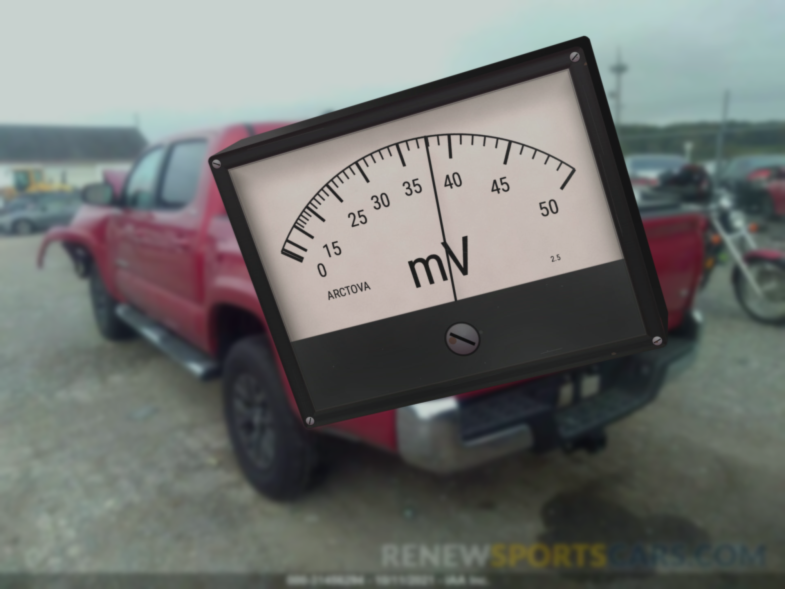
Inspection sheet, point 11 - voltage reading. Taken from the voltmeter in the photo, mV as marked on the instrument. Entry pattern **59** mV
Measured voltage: **38** mV
